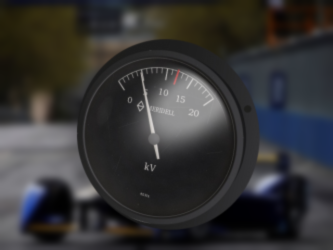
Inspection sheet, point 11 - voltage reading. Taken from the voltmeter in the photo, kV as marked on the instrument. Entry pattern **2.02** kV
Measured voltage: **5** kV
